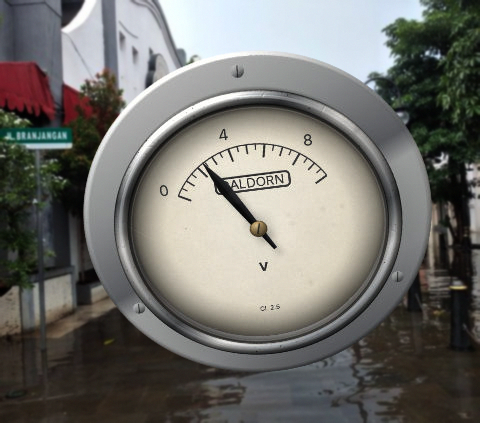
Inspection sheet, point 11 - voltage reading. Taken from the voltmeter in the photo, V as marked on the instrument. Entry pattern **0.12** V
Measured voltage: **2.5** V
